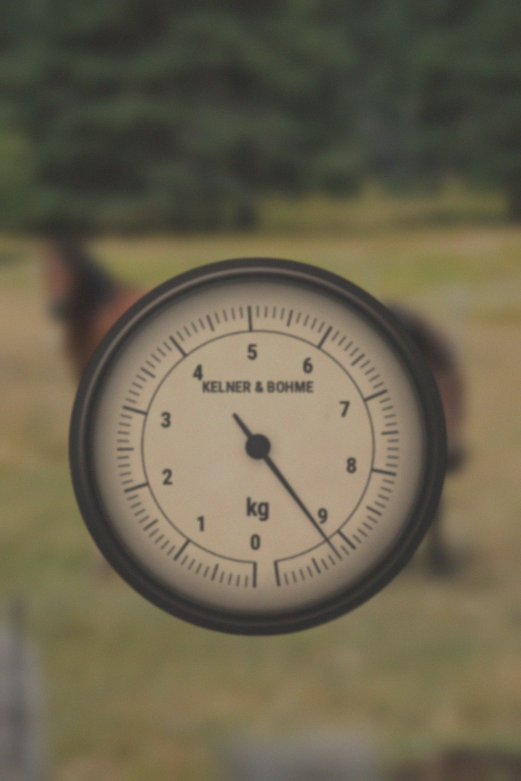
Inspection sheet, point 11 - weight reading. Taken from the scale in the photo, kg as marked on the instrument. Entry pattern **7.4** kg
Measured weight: **9.2** kg
